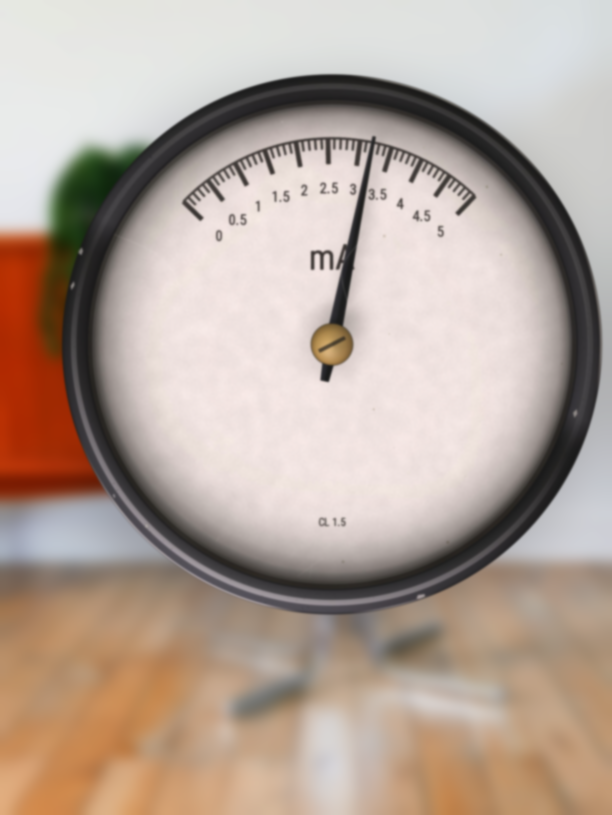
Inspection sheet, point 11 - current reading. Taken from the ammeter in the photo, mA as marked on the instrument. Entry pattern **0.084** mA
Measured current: **3.2** mA
